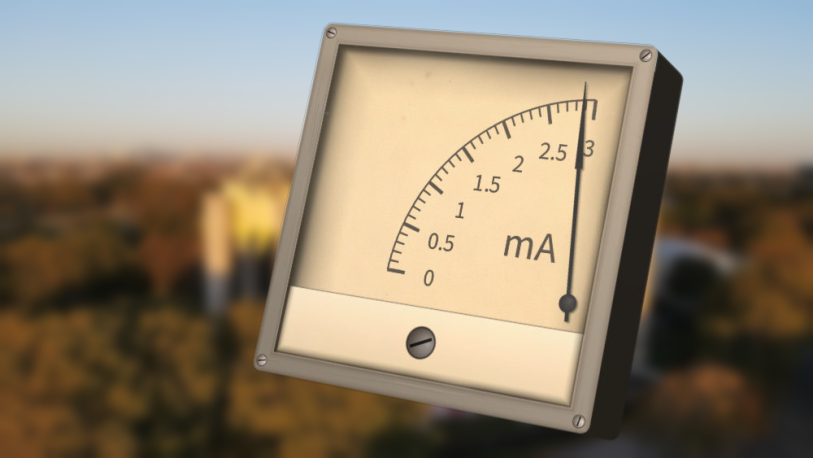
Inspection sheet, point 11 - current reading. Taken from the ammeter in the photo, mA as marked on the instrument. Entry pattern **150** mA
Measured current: **2.9** mA
